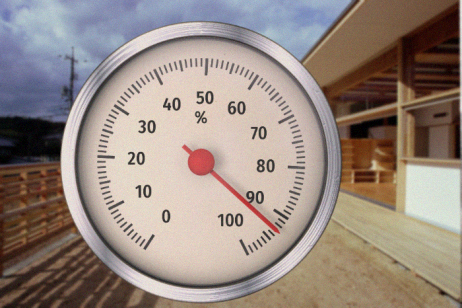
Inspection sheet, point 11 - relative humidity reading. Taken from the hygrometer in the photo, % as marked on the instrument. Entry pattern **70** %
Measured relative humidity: **93** %
